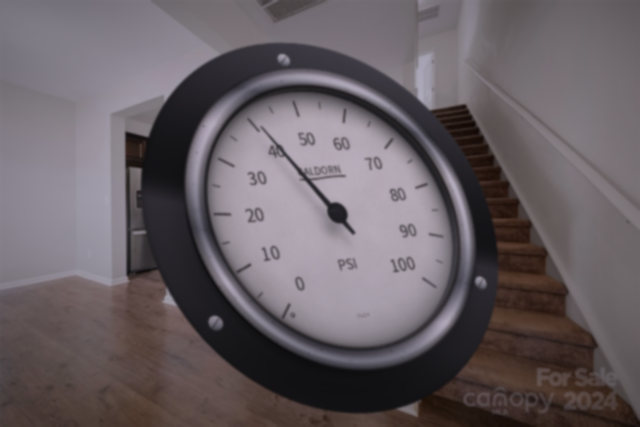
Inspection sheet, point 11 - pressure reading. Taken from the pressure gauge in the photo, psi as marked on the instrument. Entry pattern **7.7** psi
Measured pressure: **40** psi
